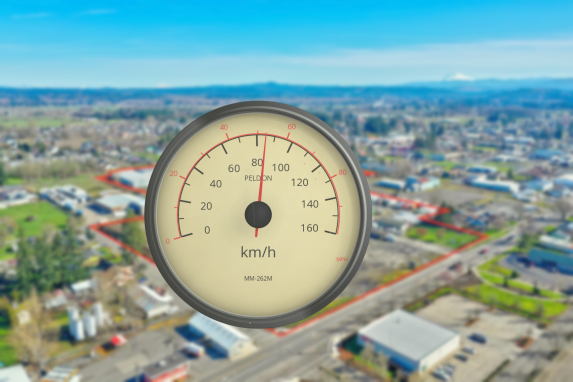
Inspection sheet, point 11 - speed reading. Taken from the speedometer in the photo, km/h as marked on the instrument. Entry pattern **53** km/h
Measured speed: **85** km/h
